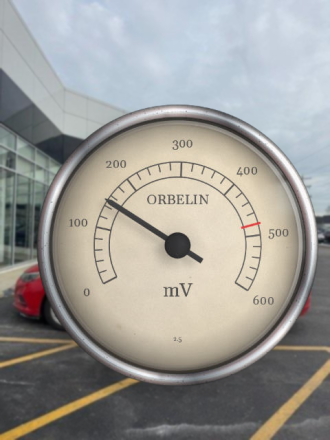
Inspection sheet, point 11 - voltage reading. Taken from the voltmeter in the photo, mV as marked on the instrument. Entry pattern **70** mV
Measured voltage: **150** mV
